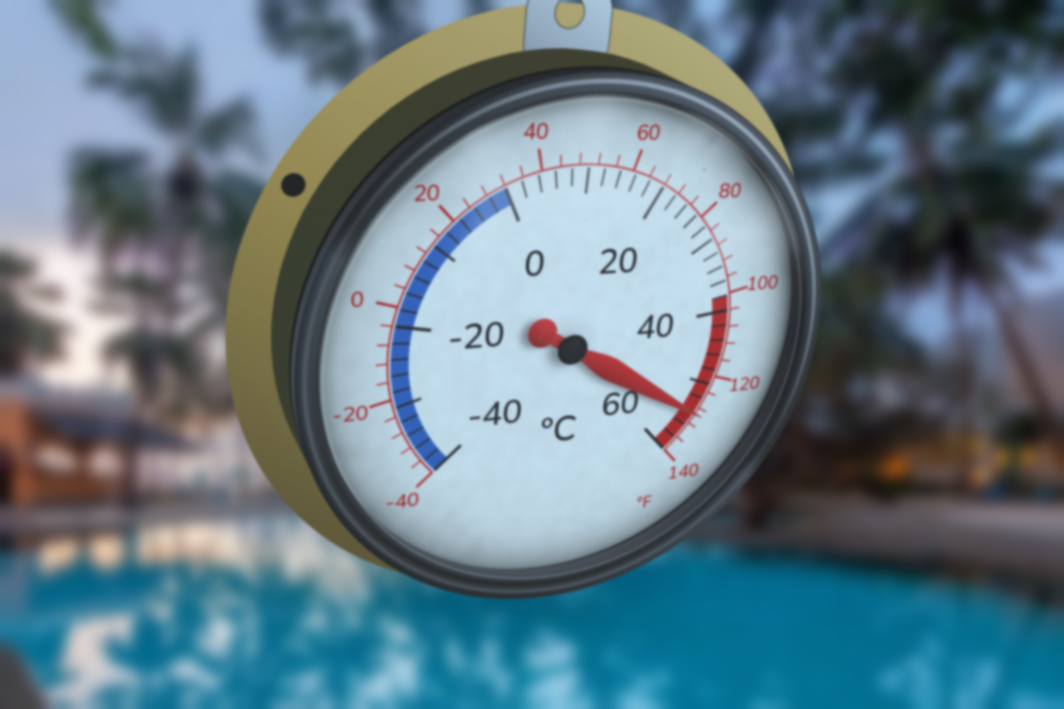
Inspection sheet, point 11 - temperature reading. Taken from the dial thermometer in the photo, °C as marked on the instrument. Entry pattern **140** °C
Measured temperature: **54** °C
